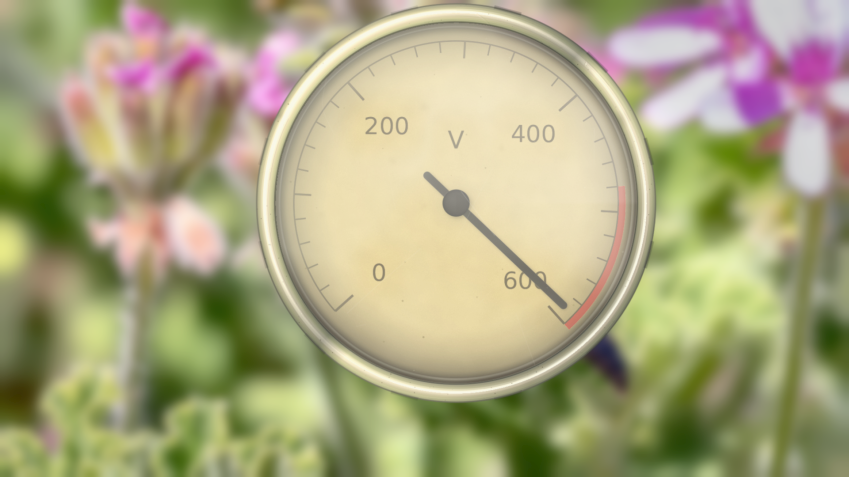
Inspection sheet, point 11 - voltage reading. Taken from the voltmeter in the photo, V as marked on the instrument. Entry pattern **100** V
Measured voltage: **590** V
